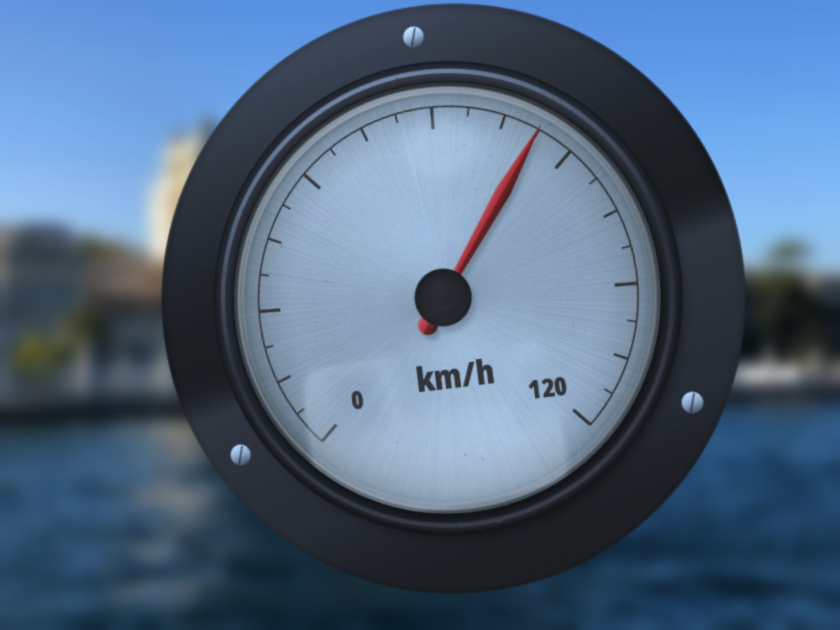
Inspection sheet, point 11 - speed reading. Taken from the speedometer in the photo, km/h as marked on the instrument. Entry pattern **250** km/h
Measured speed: **75** km/h
